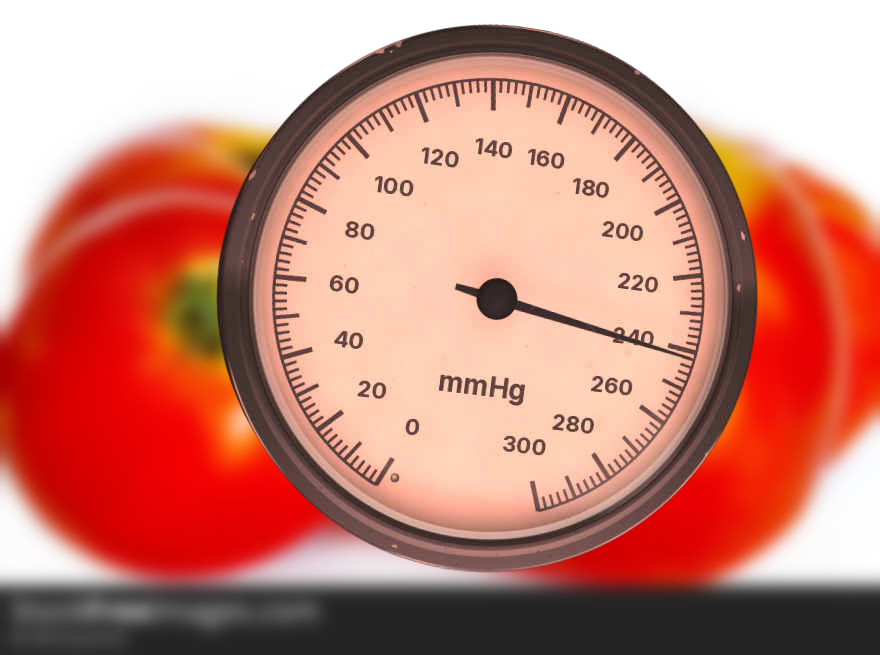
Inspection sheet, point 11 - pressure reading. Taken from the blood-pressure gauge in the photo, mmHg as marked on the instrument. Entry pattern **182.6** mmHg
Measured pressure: **242** mmHg
